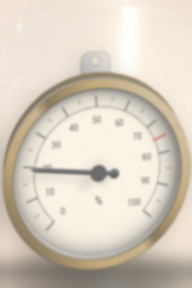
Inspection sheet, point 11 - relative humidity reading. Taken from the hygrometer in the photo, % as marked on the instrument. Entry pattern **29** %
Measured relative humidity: **20** %
